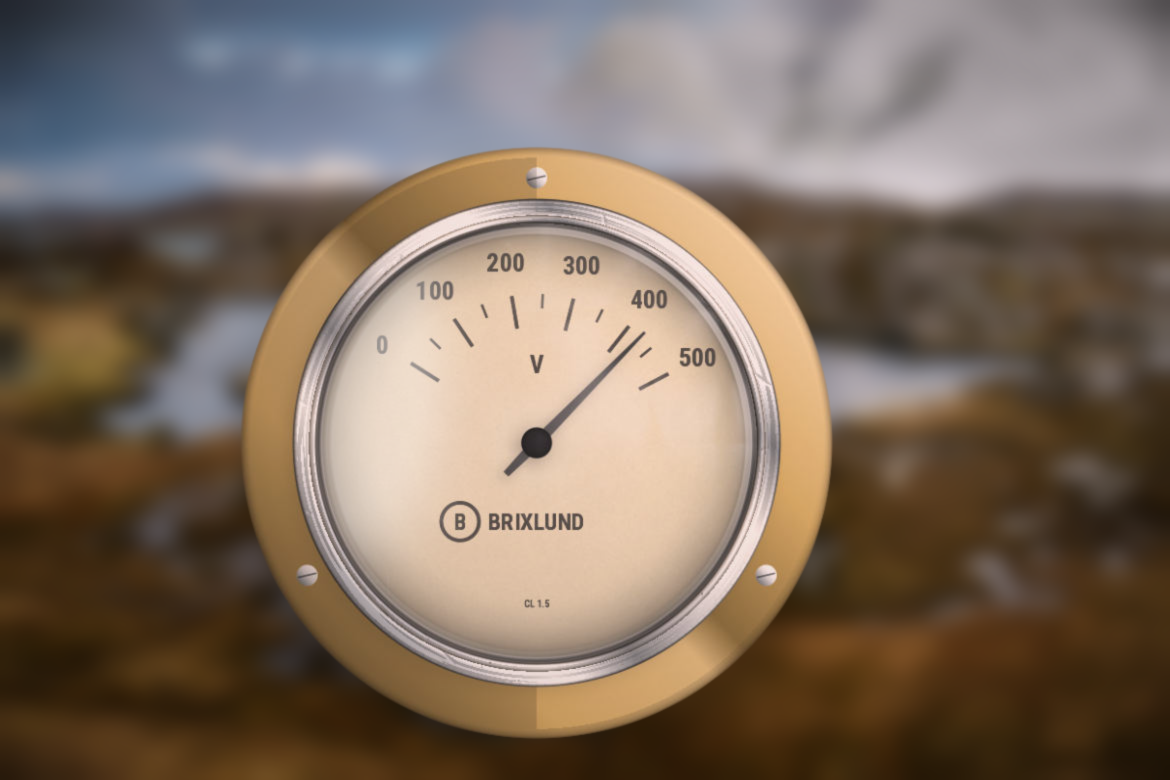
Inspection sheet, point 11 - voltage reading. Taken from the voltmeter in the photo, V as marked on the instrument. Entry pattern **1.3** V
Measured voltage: **425** V
